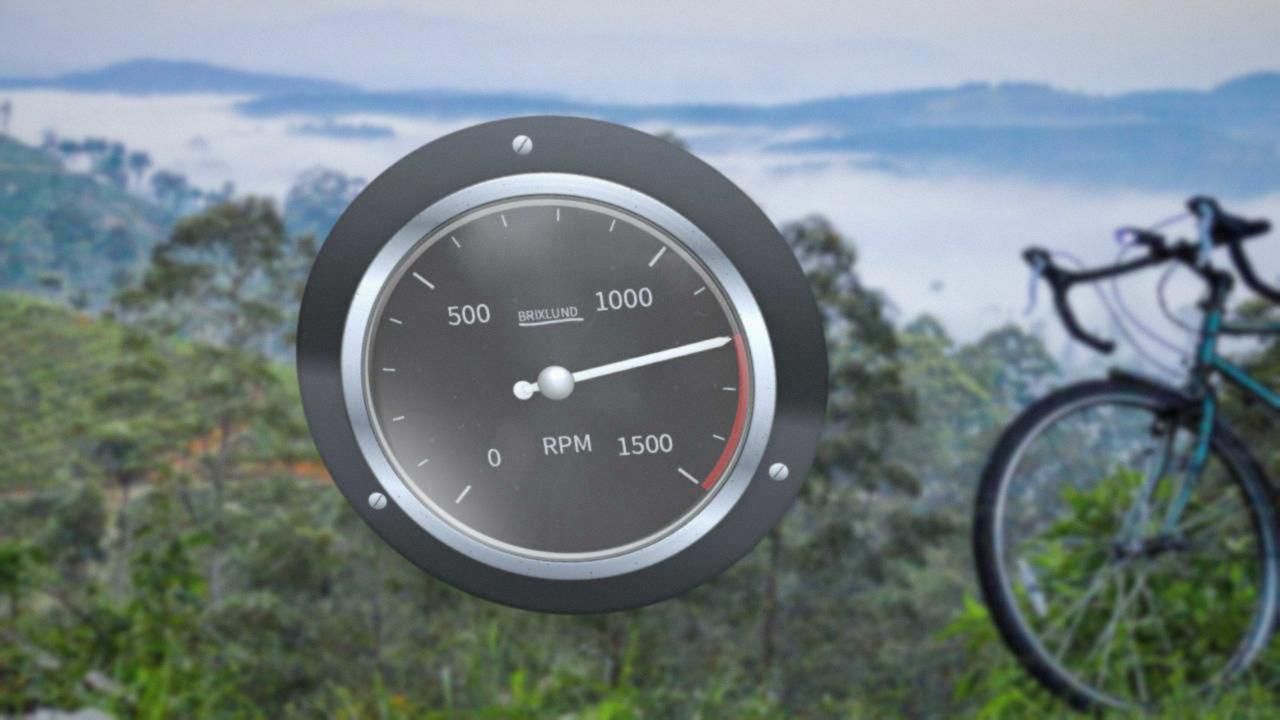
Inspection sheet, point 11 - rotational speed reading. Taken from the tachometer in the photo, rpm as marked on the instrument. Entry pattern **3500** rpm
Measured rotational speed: **1200** rpm
